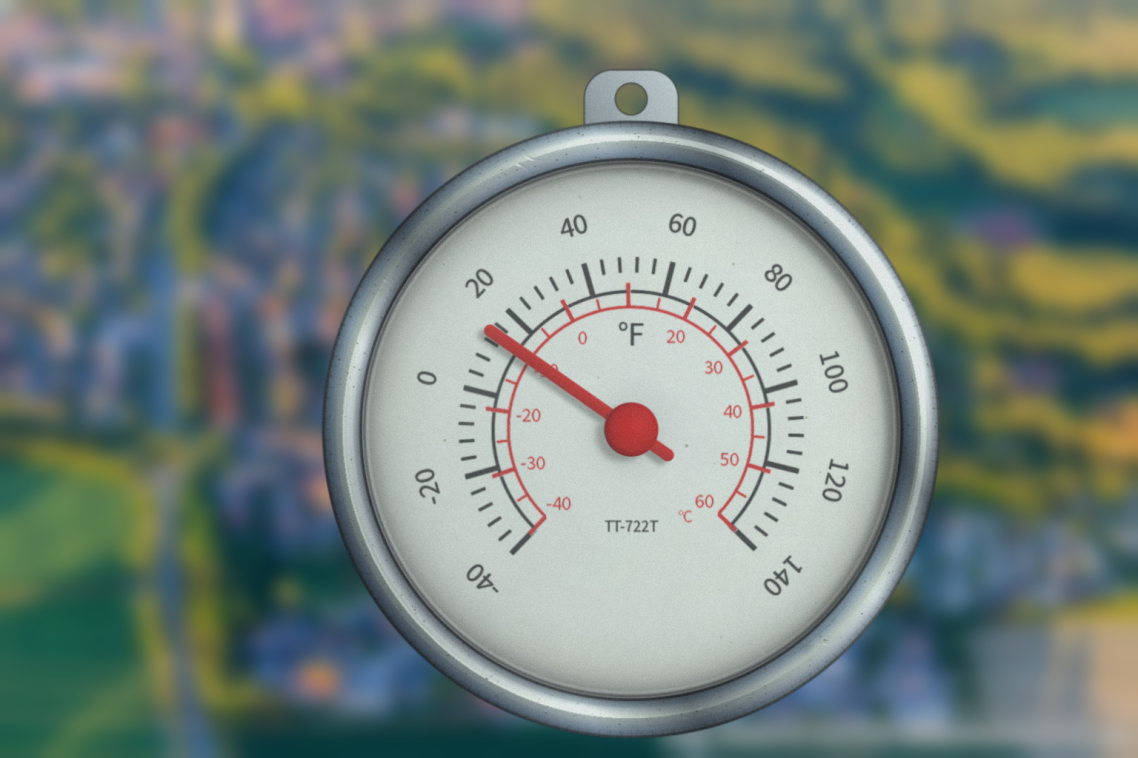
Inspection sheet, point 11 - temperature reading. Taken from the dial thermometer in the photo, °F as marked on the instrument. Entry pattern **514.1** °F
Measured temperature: **14** °F
